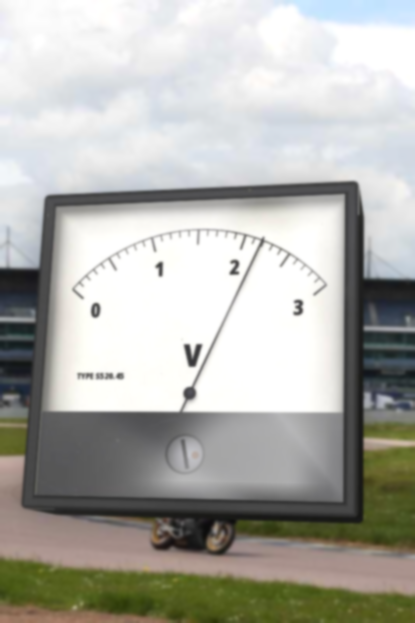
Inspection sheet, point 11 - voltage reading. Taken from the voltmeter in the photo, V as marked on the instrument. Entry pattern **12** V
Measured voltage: **2.2** V
